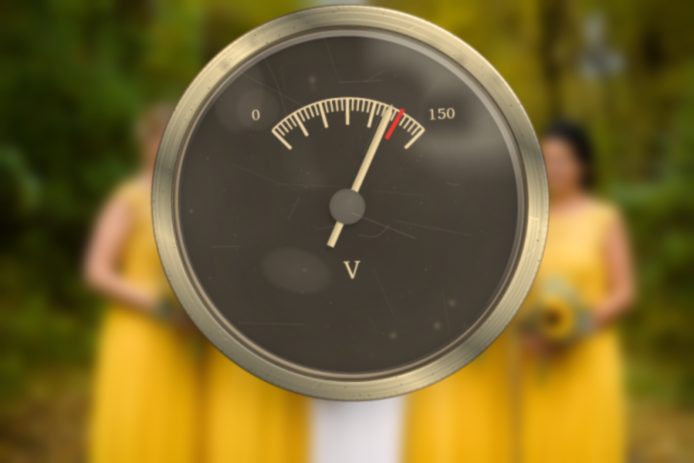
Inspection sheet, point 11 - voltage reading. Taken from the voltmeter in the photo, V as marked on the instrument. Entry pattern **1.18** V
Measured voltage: **115** V
